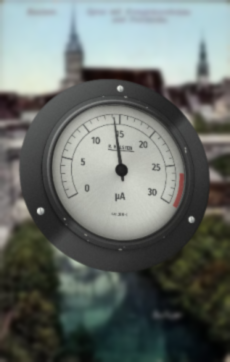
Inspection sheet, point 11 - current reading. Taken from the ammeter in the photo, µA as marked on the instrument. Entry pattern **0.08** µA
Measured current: **14** µA
